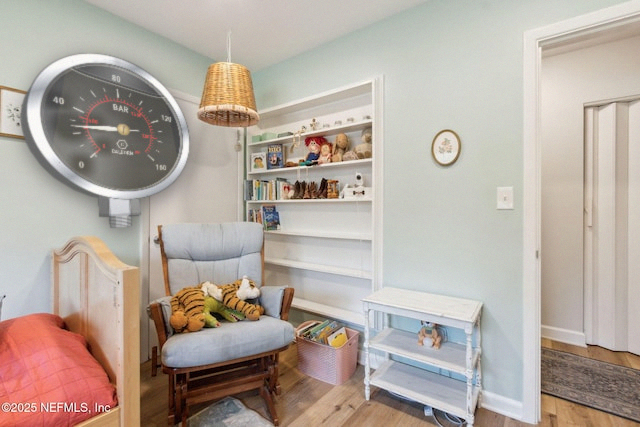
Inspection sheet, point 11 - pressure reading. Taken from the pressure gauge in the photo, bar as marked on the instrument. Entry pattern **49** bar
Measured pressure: **25** bar
